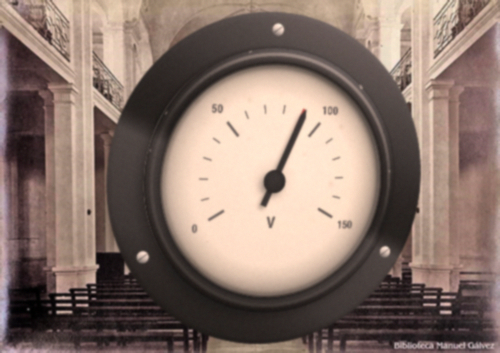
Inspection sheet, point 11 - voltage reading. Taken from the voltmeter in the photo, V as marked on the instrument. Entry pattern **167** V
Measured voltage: **90** V
